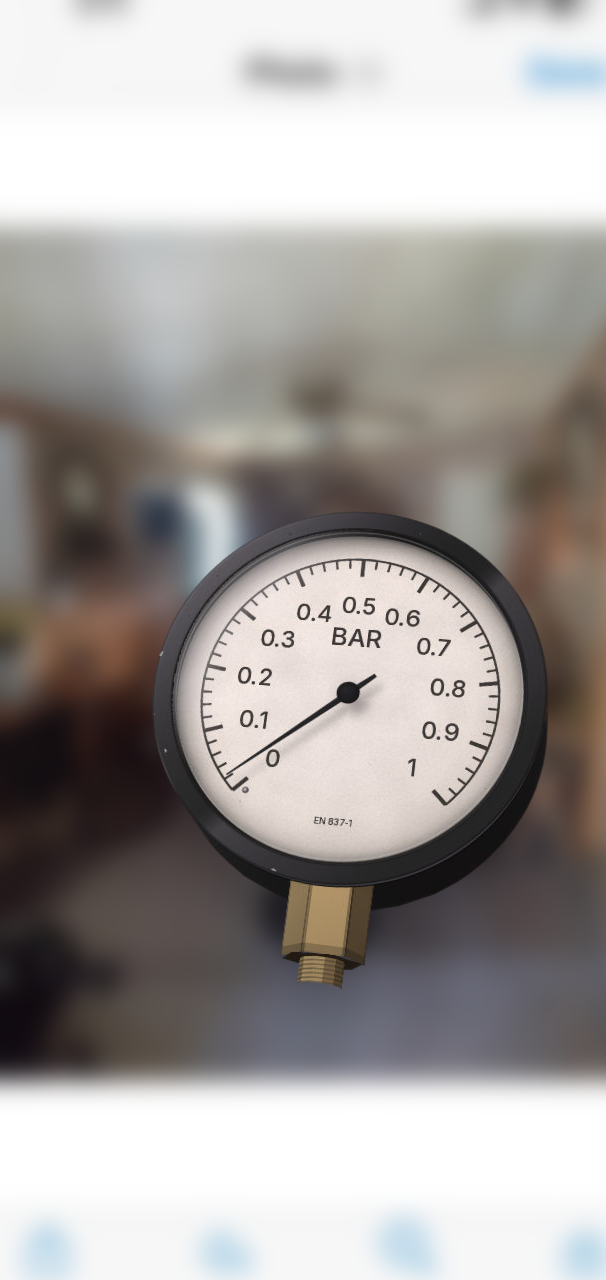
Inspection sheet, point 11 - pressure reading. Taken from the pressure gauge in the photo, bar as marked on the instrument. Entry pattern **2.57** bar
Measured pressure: **0.02** bar
